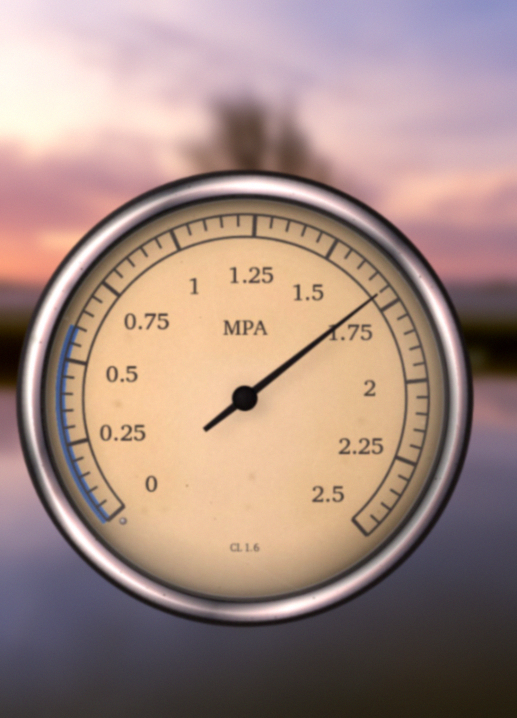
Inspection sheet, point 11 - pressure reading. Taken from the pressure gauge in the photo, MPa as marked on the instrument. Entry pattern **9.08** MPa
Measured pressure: **1.7** MPa
